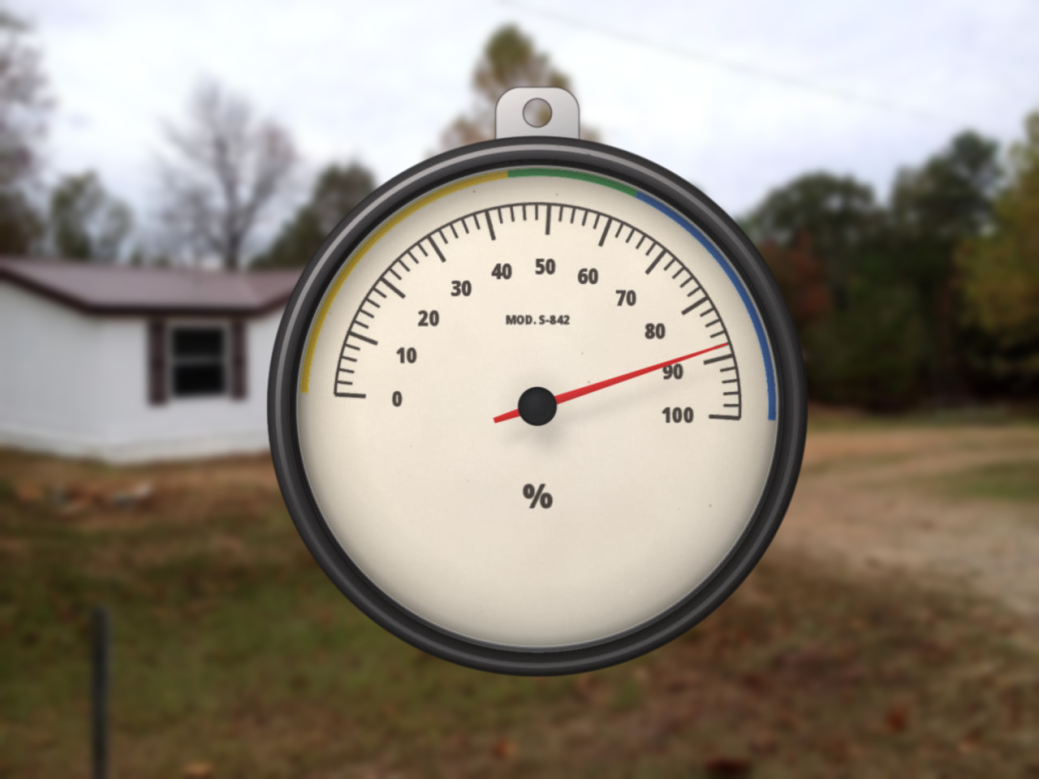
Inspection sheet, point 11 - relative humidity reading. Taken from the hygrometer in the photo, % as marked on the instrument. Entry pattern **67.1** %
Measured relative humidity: **88** %
